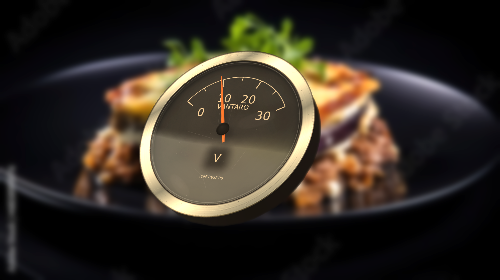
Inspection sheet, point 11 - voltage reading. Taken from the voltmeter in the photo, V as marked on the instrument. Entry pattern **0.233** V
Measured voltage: **10** V
